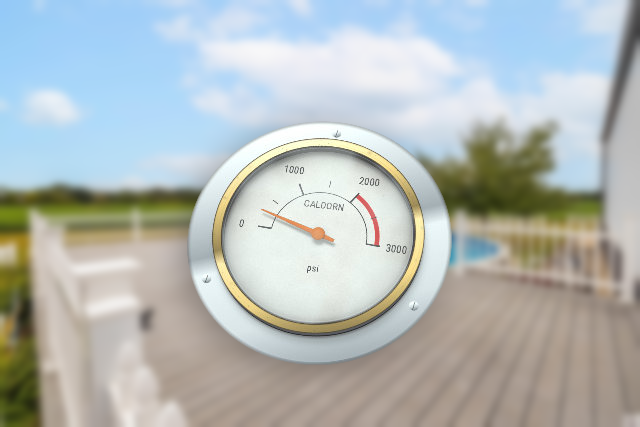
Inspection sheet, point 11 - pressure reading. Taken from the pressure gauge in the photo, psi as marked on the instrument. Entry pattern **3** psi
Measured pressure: **250** psi
